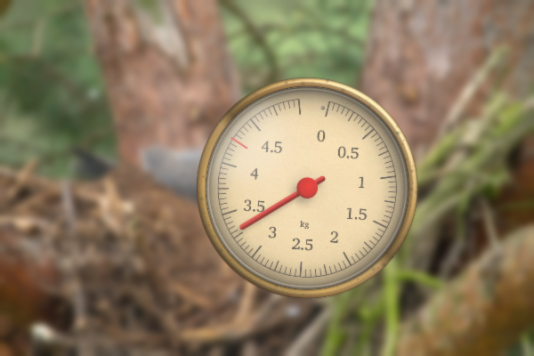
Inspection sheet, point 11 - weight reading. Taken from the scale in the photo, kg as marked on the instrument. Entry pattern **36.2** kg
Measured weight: **3.3** kg
